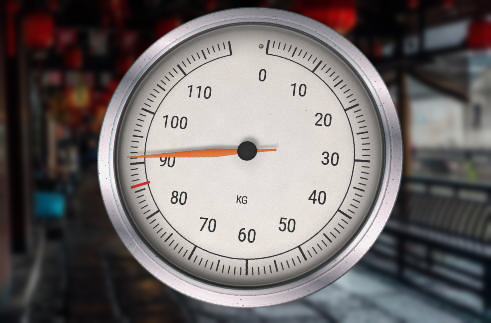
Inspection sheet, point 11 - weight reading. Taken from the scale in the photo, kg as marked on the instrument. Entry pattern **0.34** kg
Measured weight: **91** kg
